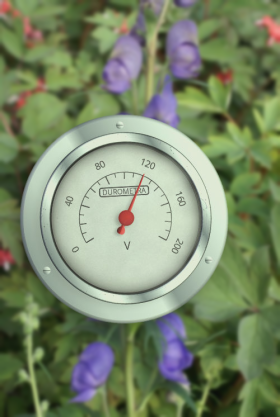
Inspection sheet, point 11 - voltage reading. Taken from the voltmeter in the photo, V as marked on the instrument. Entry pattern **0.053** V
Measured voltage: **120** V
